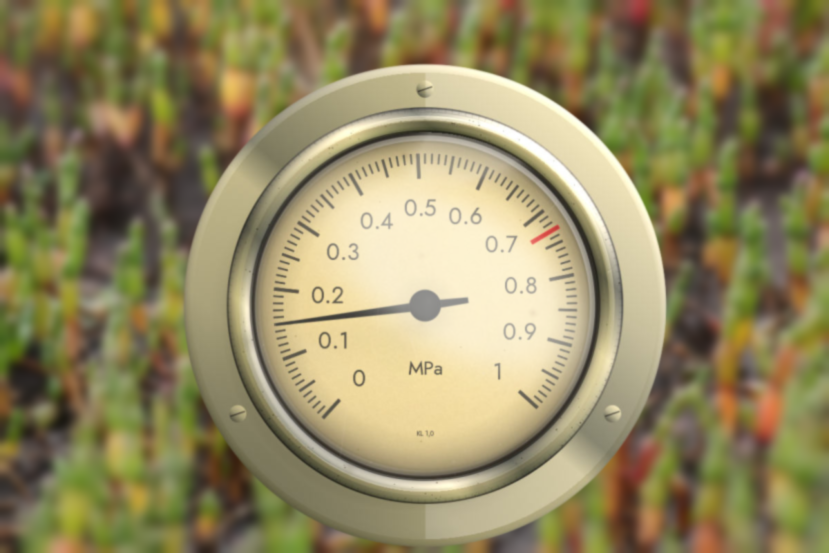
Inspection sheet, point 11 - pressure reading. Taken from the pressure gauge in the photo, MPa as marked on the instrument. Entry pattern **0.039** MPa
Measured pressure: **0.15** MPa
